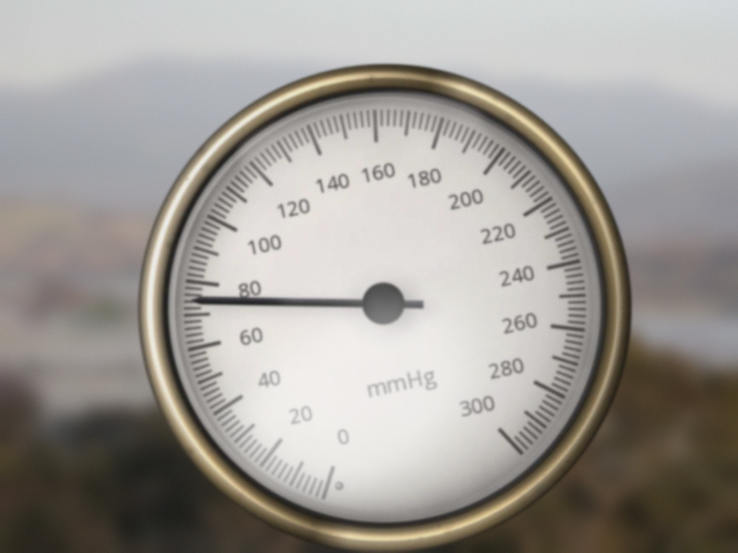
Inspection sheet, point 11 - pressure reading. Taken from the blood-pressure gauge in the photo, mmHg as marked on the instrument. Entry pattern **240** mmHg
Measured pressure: **74** mmHg
